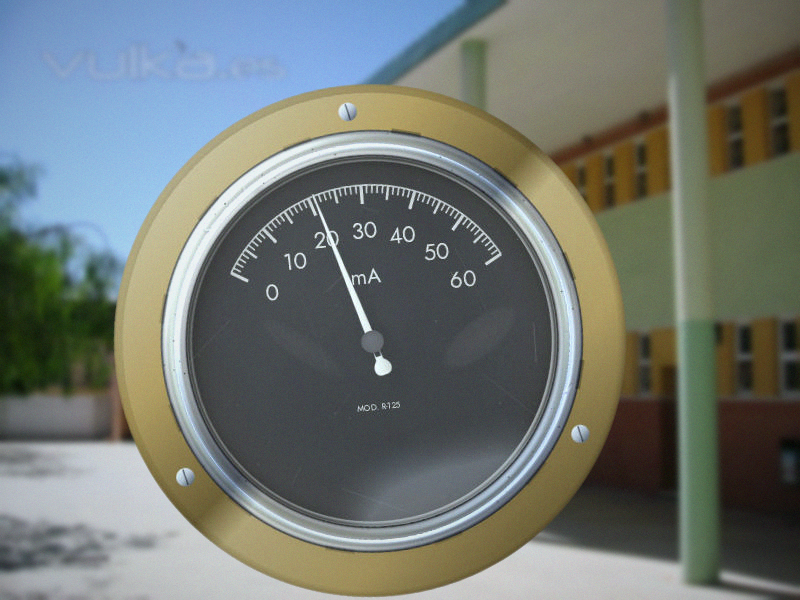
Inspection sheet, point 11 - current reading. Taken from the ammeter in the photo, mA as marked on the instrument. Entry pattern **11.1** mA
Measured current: **21** mA
